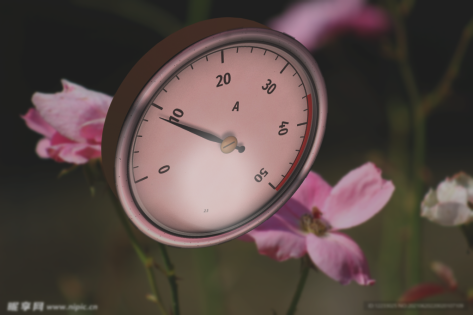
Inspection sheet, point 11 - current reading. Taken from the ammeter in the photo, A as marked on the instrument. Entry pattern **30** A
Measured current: **9** A
